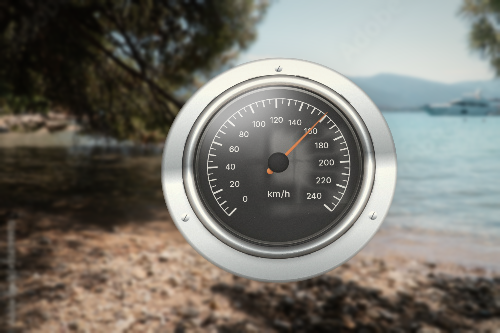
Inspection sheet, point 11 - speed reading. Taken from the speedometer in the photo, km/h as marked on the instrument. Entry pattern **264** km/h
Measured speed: **160** km/h
